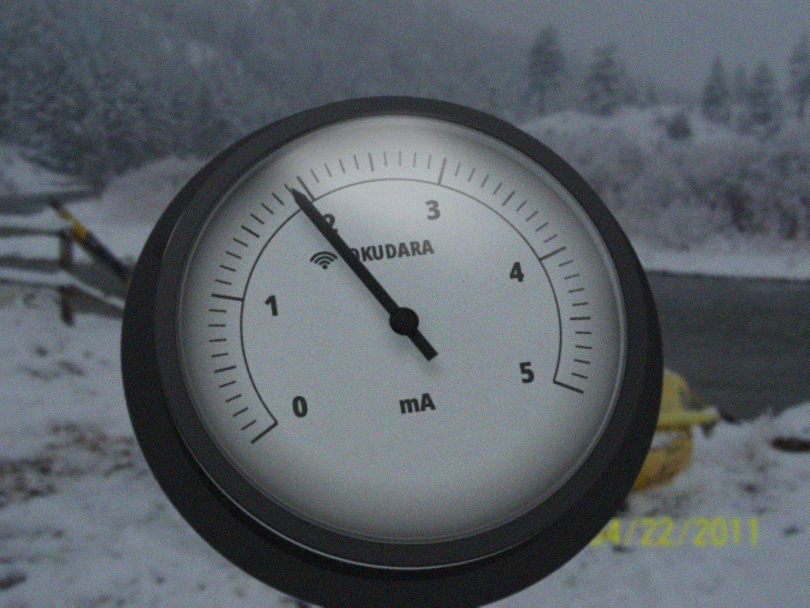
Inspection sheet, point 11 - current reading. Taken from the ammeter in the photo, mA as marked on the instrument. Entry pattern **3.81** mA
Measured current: **1.9** mA
